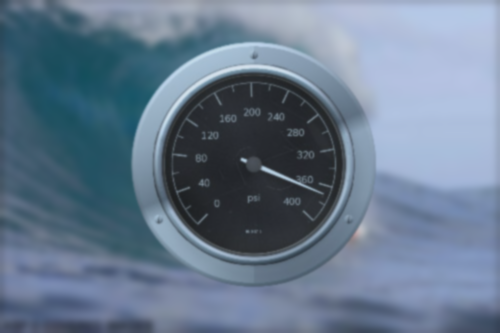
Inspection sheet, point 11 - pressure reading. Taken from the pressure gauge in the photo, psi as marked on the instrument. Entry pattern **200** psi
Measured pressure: **370** psi
